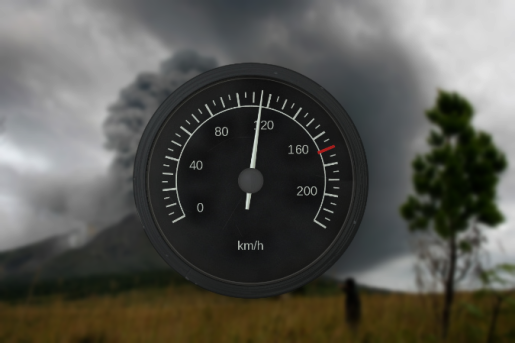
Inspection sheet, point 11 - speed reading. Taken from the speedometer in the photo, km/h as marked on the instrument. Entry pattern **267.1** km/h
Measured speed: **115** km/h
